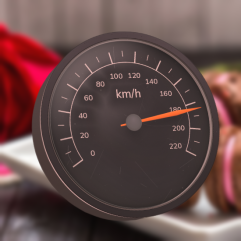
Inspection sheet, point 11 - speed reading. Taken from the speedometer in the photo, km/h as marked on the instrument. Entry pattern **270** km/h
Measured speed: **185** km/h
